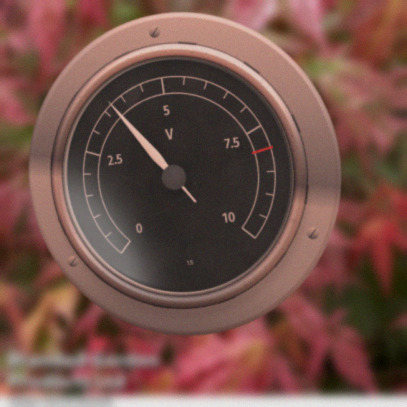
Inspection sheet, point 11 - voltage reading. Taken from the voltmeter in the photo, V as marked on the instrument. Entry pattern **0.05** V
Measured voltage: **3.75** V
